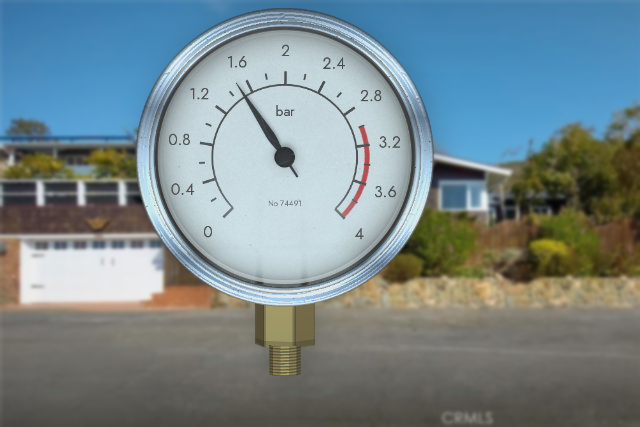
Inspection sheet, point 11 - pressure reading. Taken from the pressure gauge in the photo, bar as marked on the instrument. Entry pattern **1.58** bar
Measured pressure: **1.5** bar
